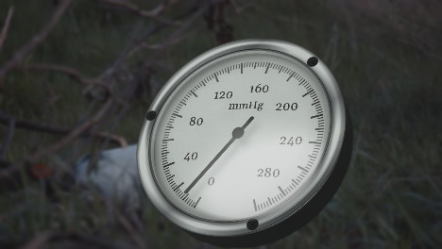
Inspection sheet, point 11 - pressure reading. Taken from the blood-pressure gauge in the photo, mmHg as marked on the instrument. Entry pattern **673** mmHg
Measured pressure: **10** mmHg
